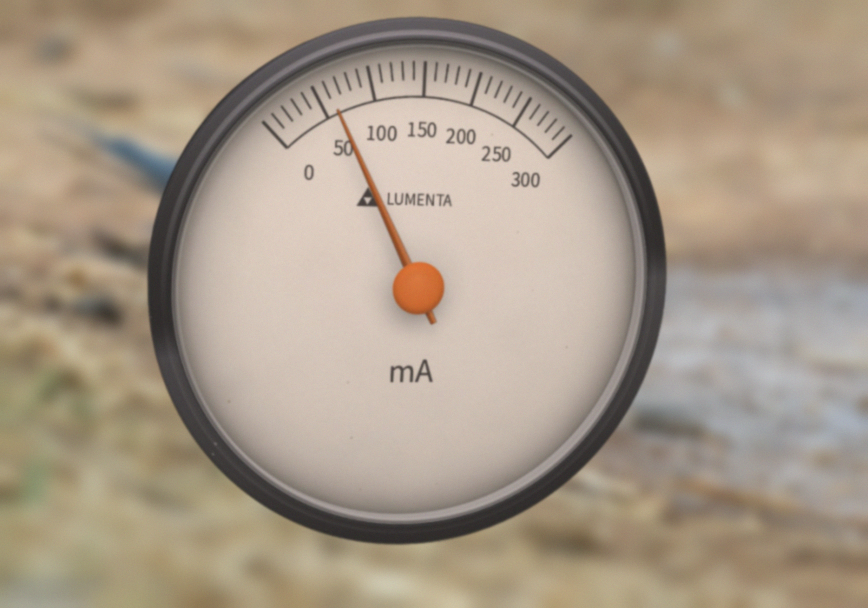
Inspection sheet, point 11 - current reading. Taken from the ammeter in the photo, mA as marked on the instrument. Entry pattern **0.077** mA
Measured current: **60** mA
